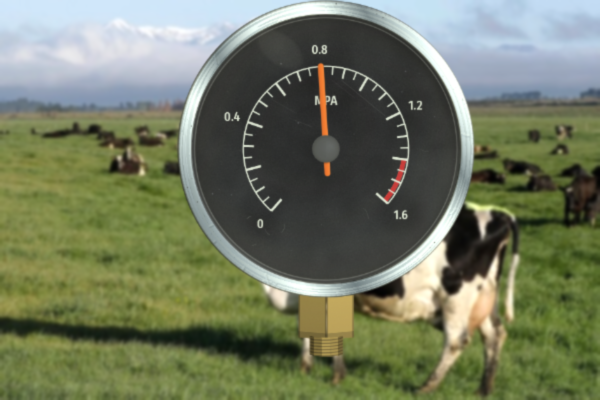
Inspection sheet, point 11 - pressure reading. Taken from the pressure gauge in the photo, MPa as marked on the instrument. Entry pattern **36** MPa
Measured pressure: **0.8** MPa
